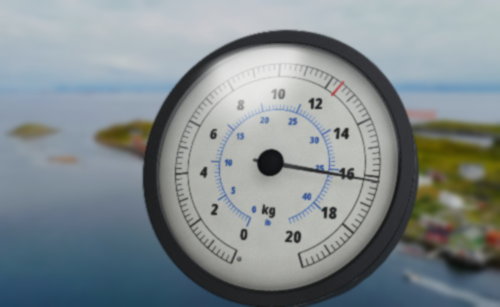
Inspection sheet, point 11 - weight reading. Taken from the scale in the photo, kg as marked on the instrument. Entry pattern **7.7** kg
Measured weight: **16.2** kg
